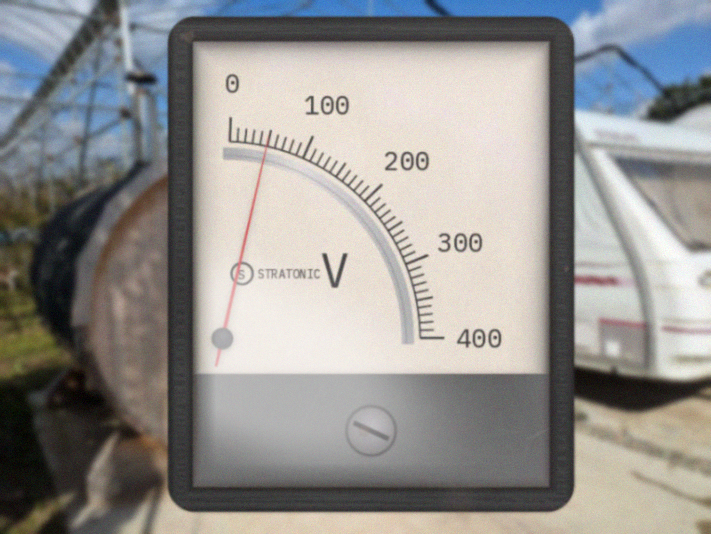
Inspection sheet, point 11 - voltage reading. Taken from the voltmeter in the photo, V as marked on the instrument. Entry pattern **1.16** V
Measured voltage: **50** V
